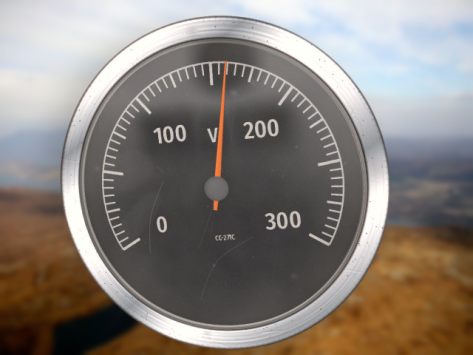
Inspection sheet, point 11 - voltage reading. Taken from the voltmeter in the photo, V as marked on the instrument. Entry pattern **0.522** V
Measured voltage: **160** V
